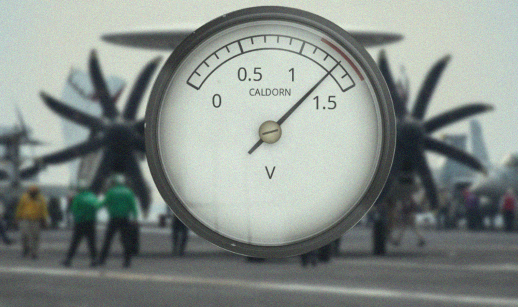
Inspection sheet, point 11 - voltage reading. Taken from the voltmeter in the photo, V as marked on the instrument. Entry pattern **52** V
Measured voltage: **1.3** V
